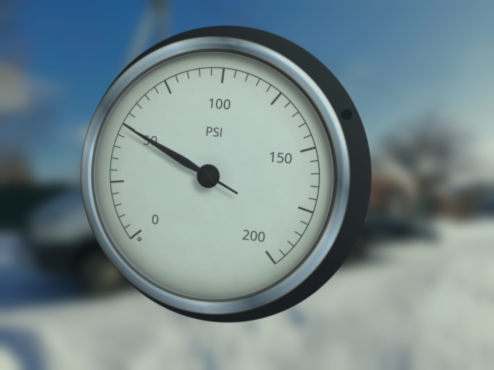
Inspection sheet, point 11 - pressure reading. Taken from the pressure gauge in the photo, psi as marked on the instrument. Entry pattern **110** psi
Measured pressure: **50** psi
